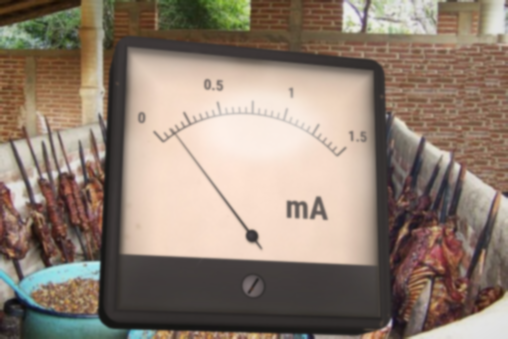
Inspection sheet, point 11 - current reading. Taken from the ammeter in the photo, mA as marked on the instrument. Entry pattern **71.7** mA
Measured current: **0.1** mA
